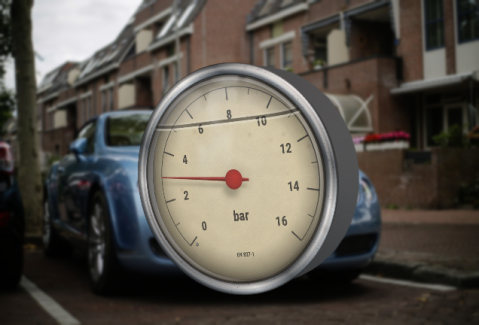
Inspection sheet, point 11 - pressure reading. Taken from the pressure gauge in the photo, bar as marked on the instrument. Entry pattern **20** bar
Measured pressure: **3** bar
